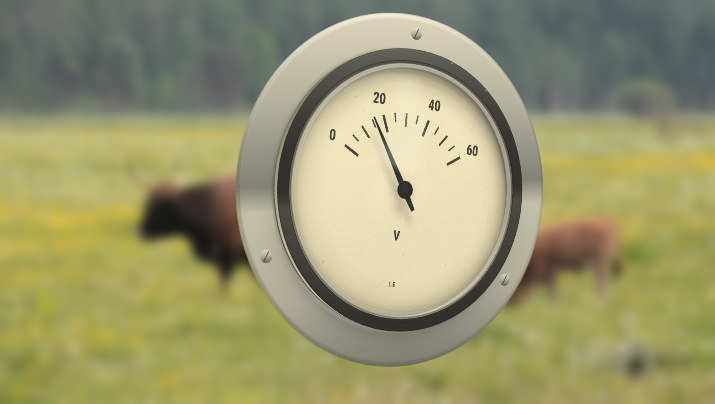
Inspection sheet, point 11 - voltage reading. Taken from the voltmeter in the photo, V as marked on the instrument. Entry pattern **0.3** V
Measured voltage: **15** V
